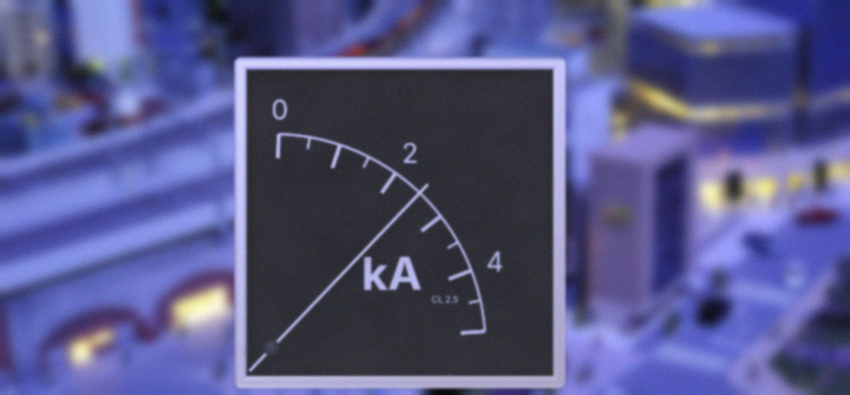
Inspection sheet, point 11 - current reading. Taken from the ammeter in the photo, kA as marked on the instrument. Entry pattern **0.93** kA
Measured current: **2.5** kA
